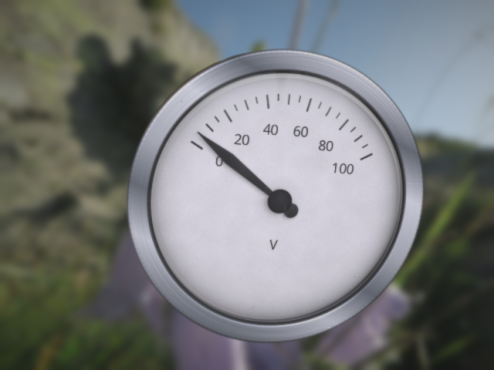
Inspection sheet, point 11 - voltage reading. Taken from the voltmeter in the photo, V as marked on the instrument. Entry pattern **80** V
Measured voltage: **5** V
